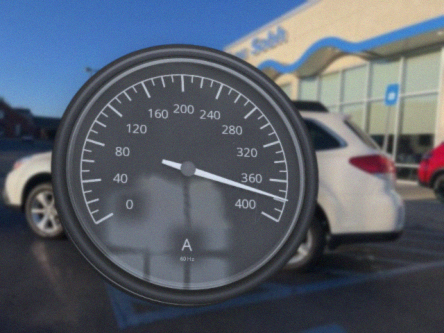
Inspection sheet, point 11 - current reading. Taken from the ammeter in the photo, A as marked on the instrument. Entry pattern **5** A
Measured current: **380** A
